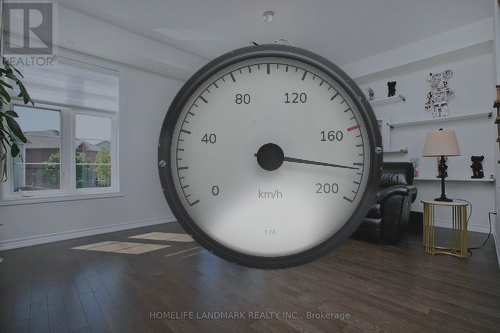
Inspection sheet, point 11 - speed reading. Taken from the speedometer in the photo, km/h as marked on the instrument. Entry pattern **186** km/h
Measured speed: **182.5** km/h
